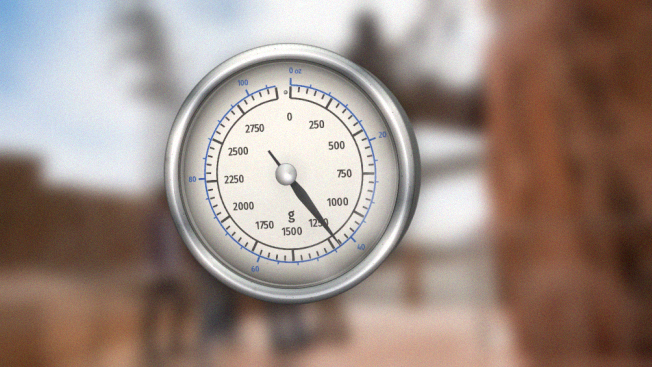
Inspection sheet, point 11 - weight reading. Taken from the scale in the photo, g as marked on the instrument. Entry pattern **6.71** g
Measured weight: **1200** g
